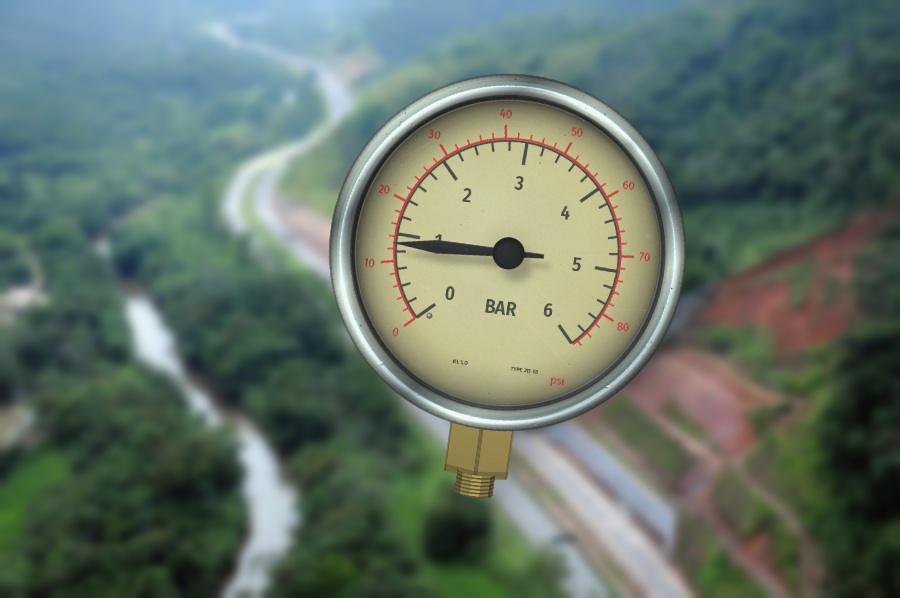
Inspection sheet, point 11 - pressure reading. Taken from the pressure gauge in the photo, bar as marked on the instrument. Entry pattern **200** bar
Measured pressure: **0.9** bar
